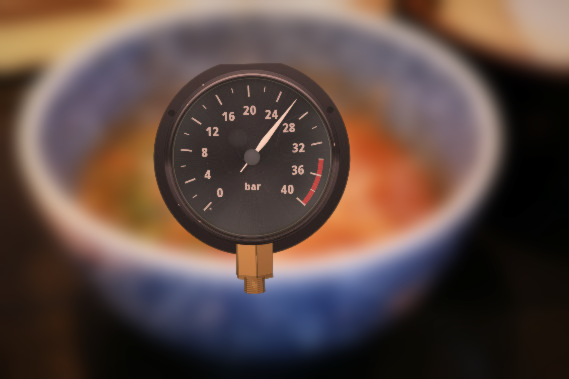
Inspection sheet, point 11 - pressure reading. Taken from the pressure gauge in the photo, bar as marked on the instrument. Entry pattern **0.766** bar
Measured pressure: **26** bar
